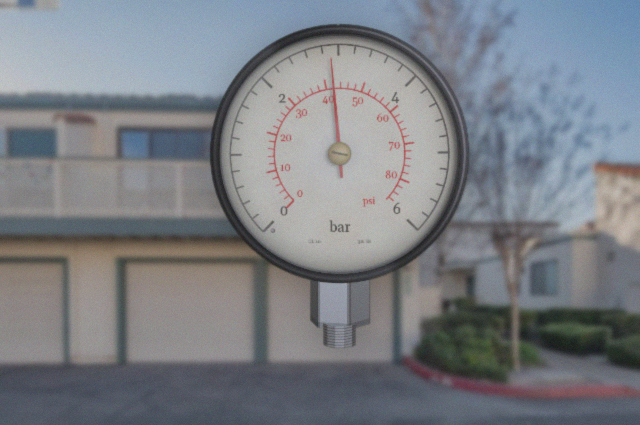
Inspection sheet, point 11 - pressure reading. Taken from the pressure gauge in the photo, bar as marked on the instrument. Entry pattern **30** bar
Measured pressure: **2.9** bar
